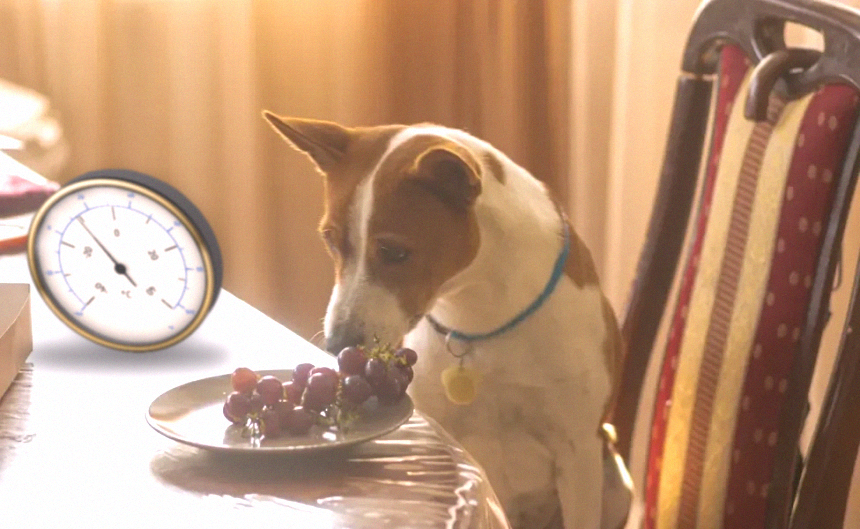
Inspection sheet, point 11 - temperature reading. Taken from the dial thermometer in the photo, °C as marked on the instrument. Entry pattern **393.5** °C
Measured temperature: **-10** °C
